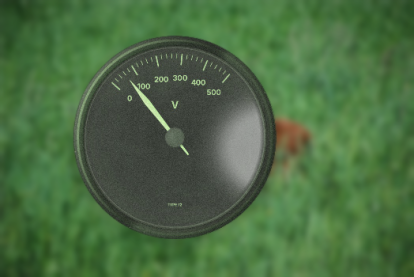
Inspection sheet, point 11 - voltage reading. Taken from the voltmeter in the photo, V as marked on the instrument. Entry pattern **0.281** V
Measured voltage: **60** V
